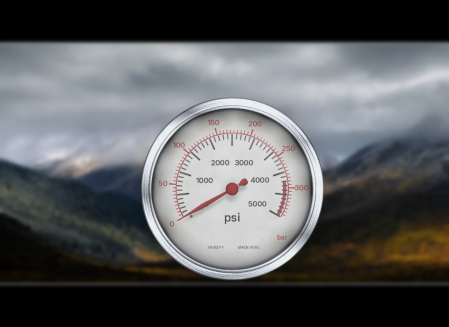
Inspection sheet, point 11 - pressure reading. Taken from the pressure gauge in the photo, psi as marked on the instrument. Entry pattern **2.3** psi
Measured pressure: **0** psi
